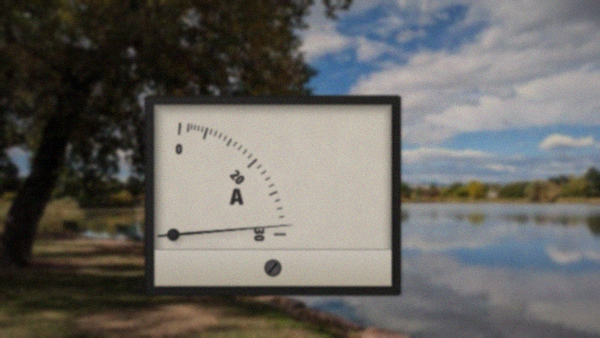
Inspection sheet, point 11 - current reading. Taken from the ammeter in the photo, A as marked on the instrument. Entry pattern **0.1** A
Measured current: **29** A
